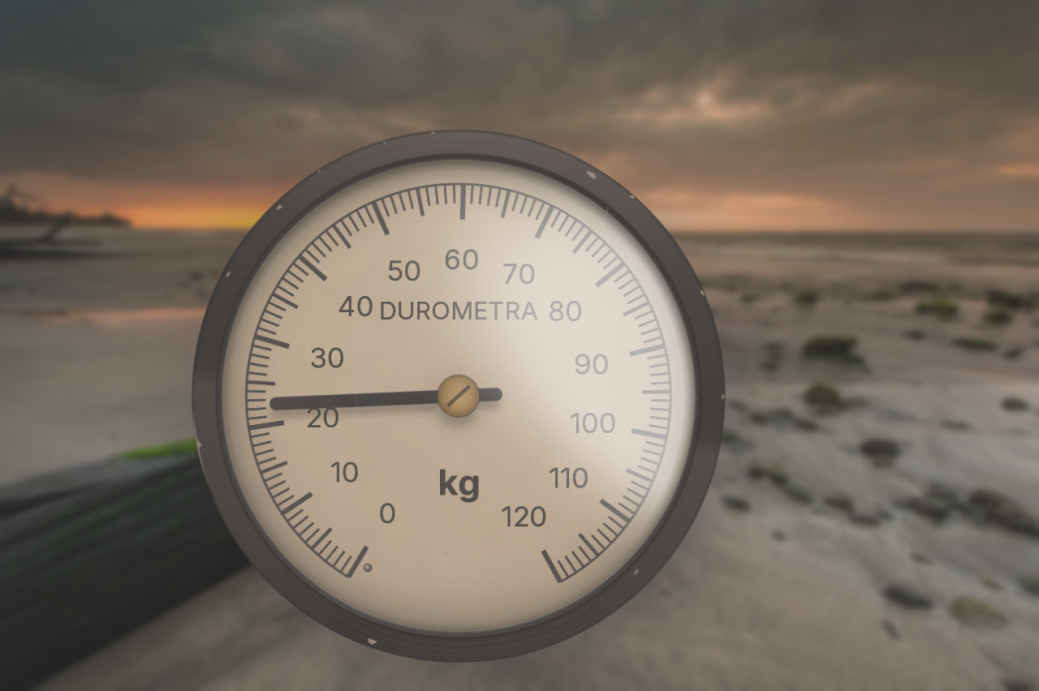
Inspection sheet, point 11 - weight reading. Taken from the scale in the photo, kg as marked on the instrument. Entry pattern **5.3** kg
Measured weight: **22.5** kg
